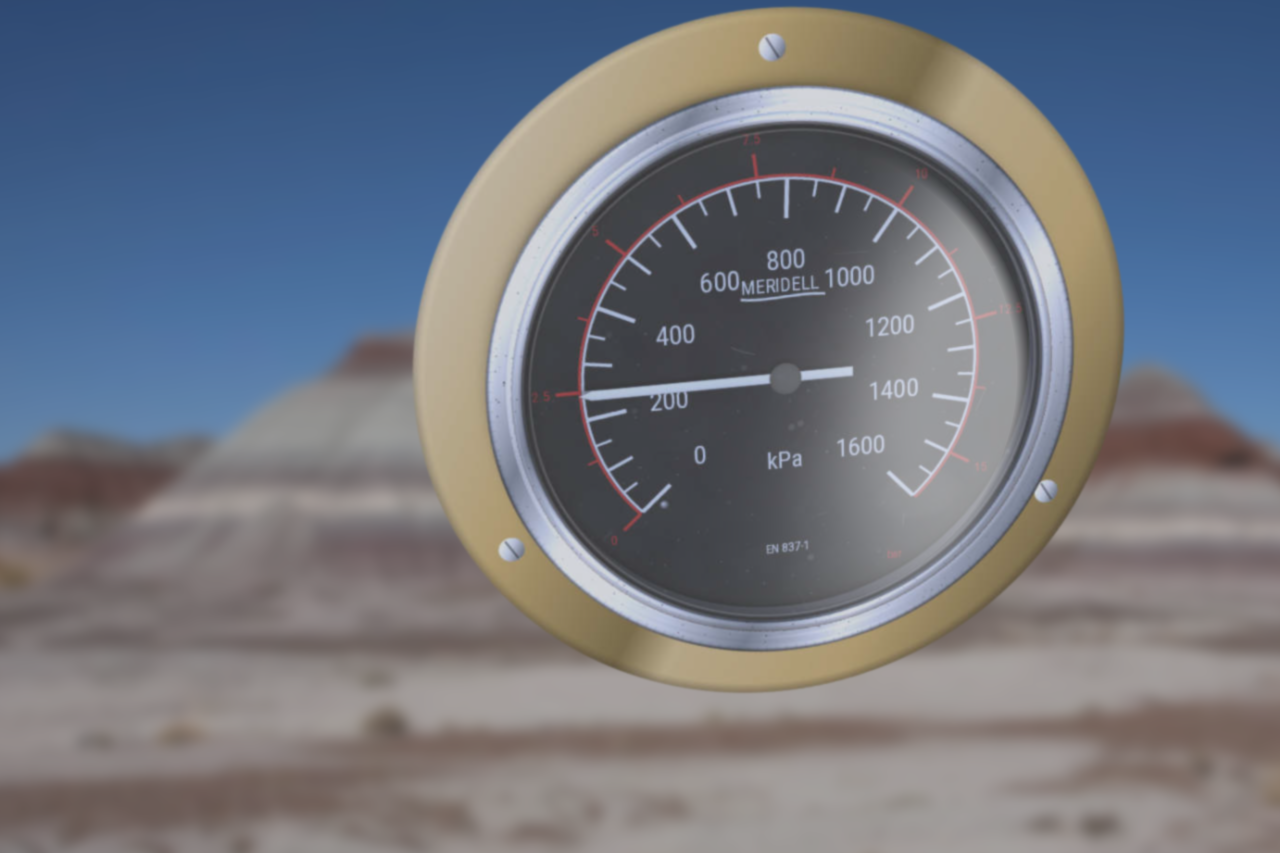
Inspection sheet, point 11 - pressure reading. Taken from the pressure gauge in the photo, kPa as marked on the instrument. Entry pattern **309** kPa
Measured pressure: **250** kPa
